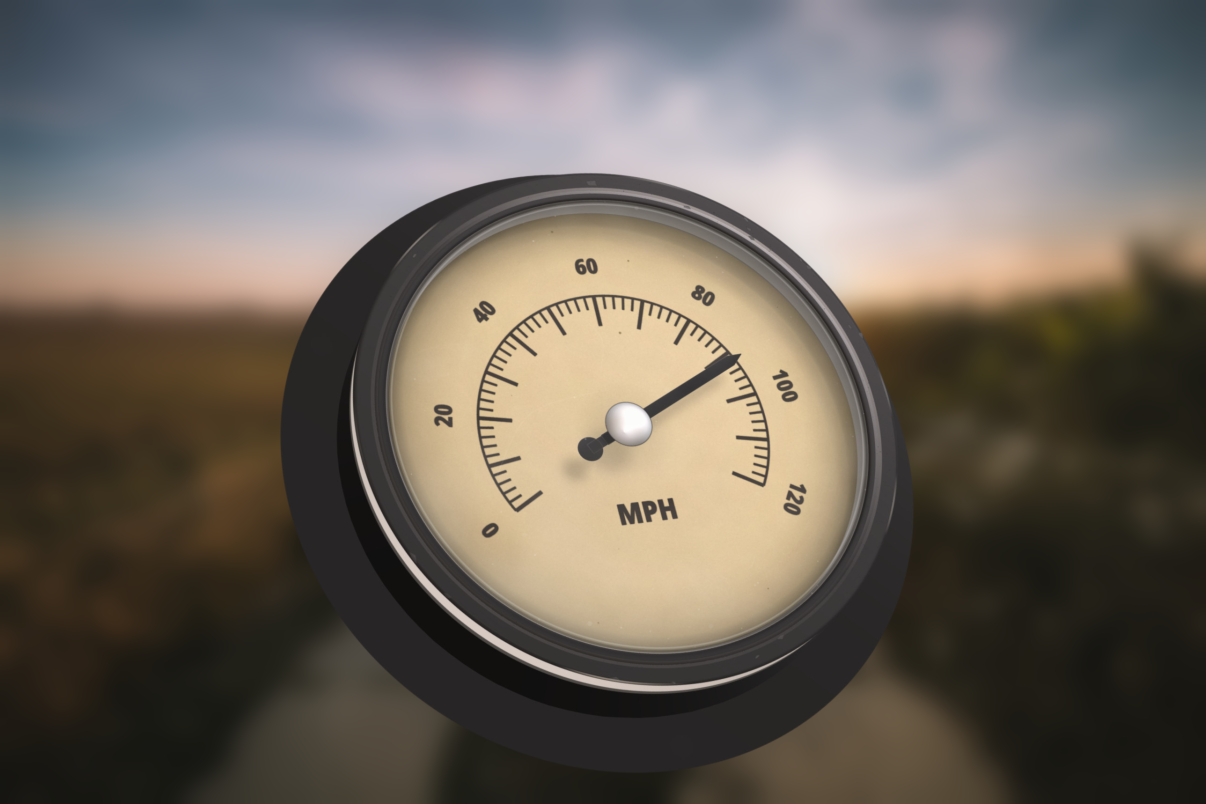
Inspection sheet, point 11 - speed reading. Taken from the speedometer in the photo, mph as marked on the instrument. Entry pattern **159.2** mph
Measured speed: **92** mph
